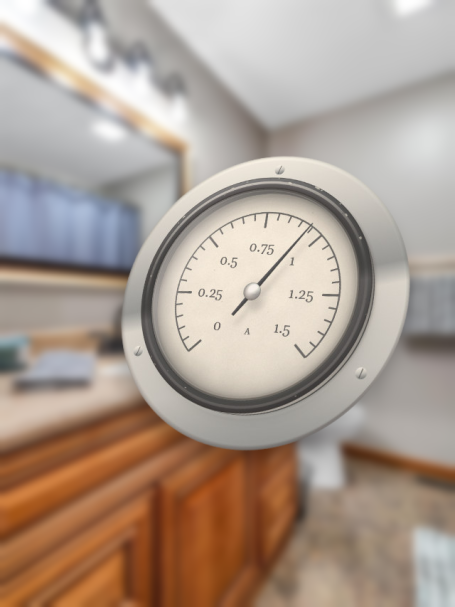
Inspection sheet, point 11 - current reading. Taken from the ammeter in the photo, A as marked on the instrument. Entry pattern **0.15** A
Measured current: **0.95** A
